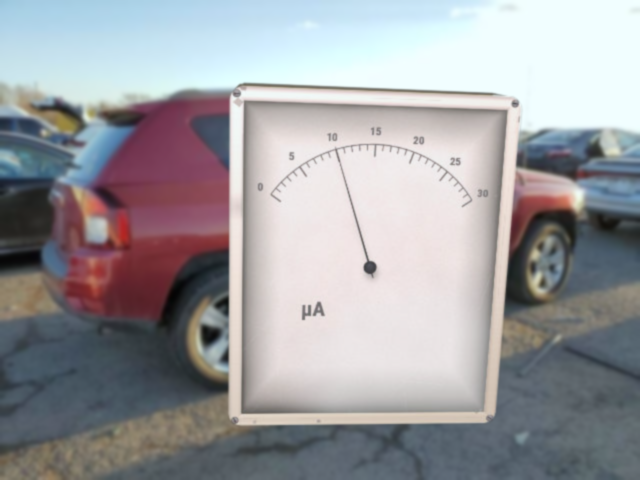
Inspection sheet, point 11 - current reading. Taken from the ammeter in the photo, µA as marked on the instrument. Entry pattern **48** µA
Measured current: **10** µA
